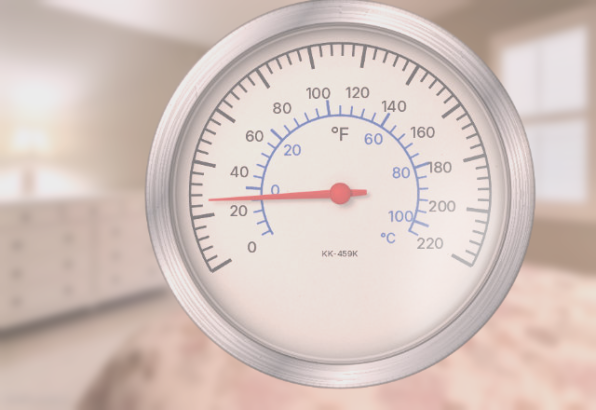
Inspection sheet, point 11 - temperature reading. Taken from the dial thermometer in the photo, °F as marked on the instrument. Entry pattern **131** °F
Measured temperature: **26** °F
